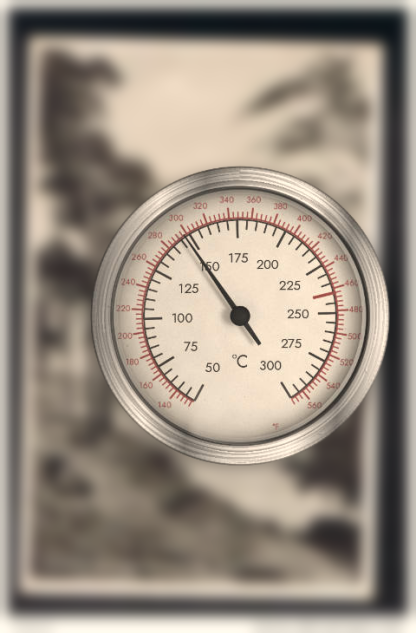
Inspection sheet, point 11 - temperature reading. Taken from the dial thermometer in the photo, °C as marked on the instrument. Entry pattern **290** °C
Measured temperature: **147.5** °C
